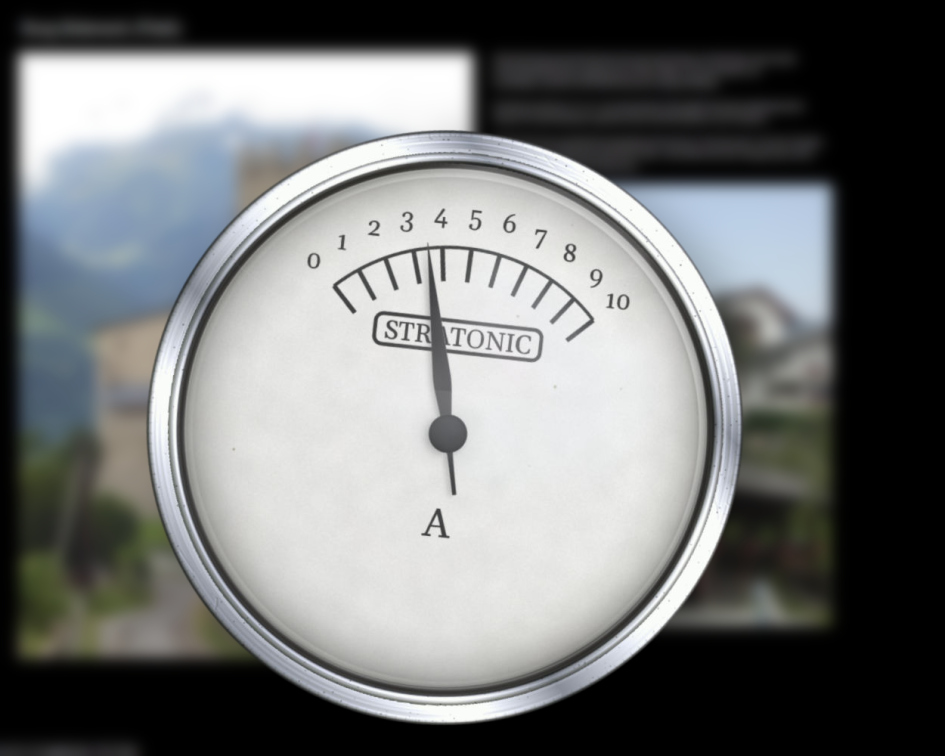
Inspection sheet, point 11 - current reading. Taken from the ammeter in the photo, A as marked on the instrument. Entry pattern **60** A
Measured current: **3.5** A
